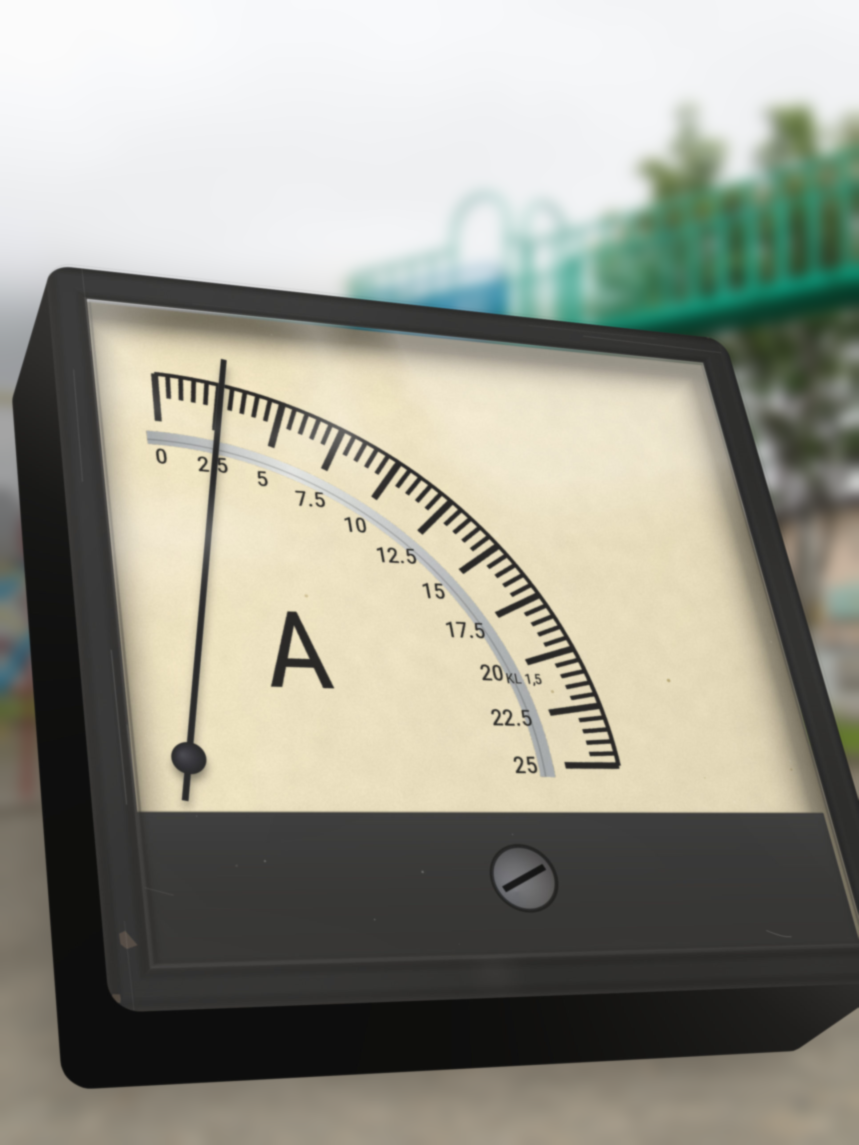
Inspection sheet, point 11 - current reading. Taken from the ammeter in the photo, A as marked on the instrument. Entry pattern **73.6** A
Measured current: **2.5** A
